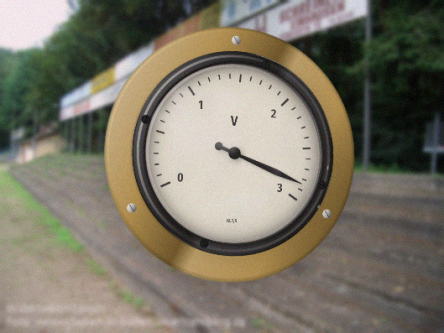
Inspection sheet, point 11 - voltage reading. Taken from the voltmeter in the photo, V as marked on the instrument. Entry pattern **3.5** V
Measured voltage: **2.85** V
